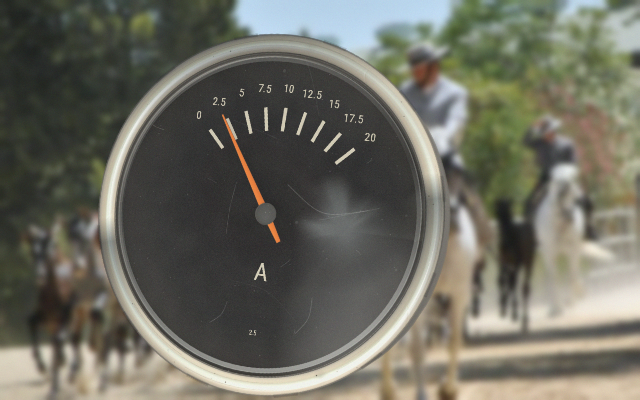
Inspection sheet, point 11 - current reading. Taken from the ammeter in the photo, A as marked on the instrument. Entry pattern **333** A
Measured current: **2.5** A
